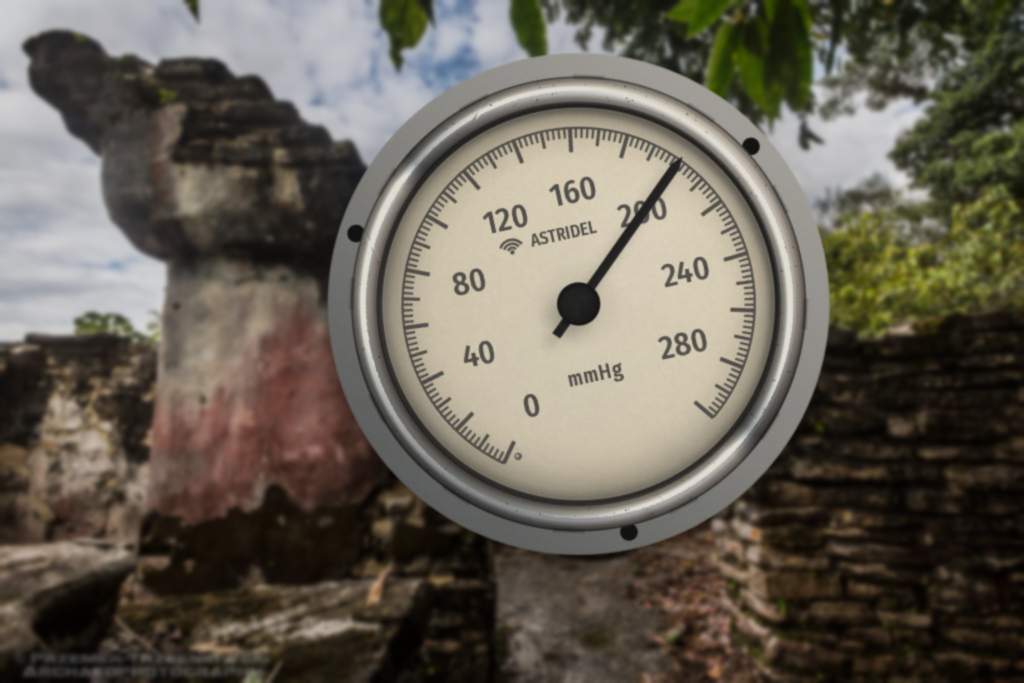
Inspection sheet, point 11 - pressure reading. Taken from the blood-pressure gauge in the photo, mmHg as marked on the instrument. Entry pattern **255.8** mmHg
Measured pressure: **200** mmHg
